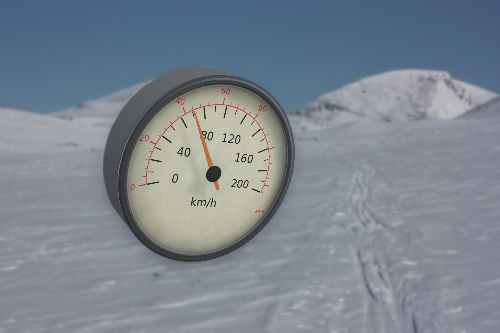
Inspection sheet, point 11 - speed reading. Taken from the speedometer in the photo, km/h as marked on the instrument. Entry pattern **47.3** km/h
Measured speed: **70** km/h
